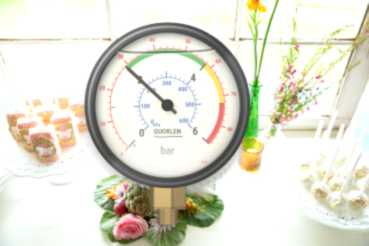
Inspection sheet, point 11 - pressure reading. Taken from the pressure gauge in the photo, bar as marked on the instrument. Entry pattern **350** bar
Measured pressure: **2** bar
